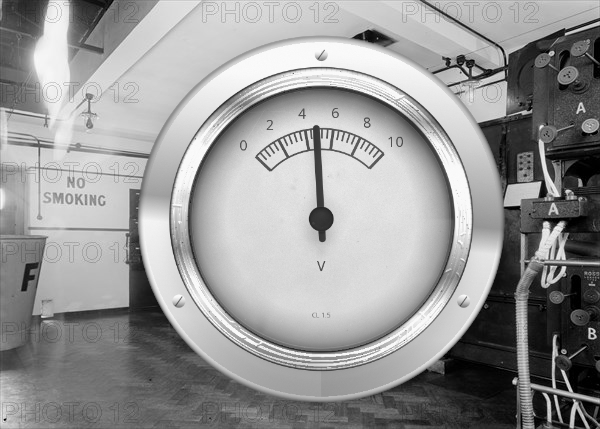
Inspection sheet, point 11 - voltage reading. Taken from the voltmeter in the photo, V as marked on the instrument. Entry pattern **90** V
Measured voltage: **4.8** V
